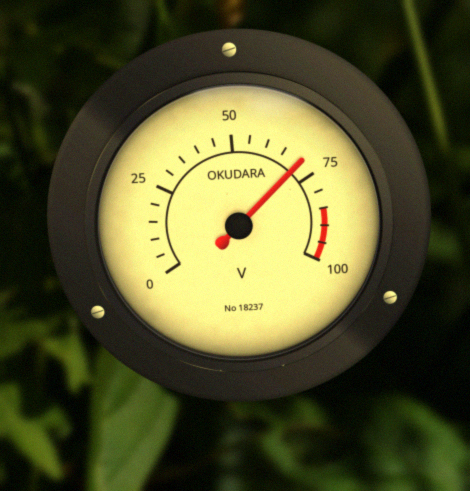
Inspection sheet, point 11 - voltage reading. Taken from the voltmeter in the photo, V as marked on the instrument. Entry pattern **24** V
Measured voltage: **70** V
